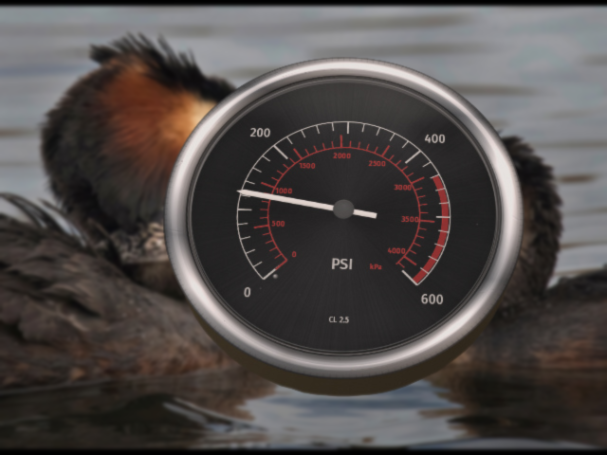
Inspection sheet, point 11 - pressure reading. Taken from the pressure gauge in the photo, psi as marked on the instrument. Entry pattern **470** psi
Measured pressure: **120** psi
